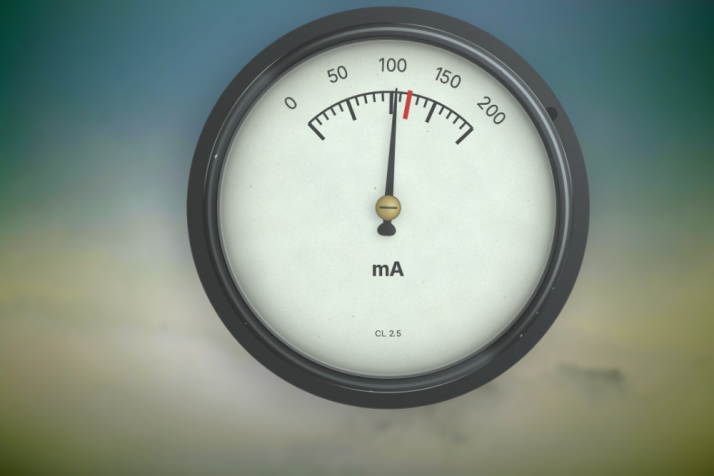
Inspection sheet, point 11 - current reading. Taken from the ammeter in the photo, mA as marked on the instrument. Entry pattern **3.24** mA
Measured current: **105** mA
